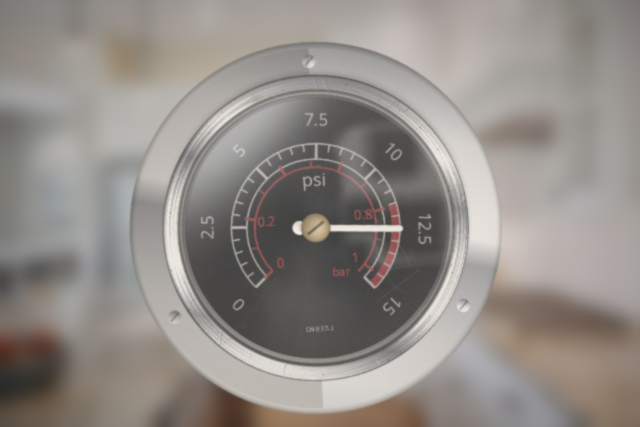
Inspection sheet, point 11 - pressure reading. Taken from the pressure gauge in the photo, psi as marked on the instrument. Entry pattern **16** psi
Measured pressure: **12.5** psi
